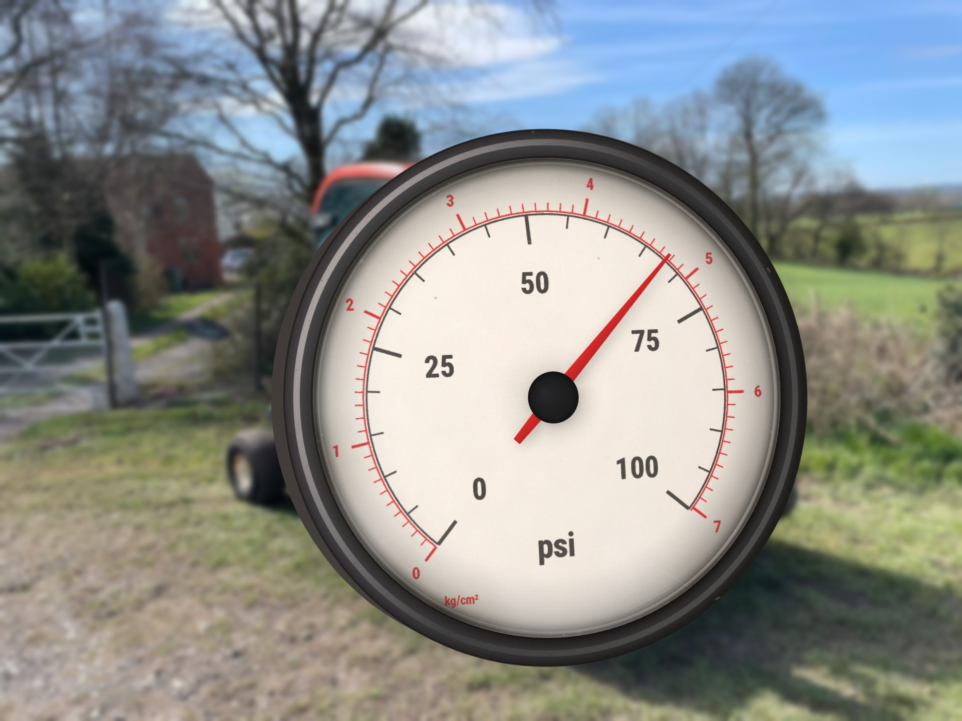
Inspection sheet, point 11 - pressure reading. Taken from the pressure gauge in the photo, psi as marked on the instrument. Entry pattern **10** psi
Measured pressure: **67.5** psi
